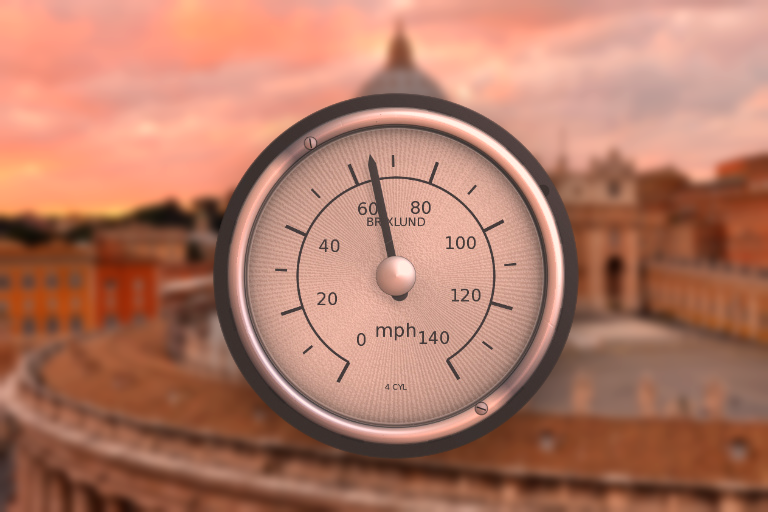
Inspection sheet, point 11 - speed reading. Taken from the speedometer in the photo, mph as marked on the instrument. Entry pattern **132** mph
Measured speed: **65** mph
